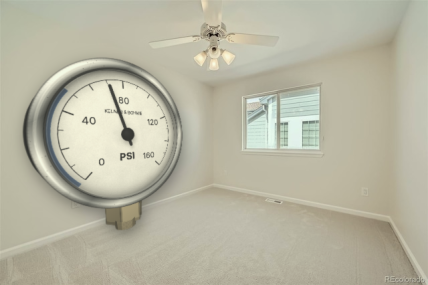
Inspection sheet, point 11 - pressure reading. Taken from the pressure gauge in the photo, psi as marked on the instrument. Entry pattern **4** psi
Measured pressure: **70** psi
